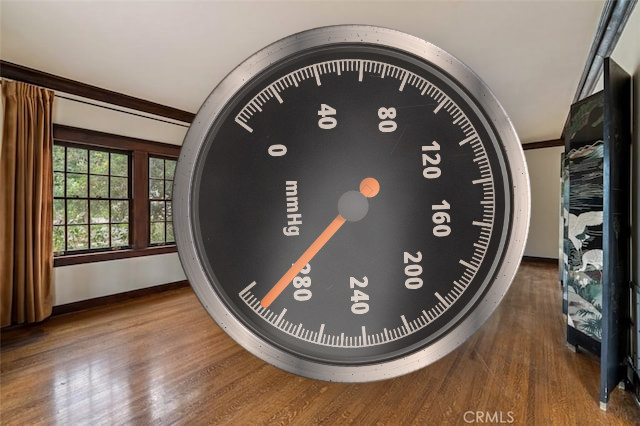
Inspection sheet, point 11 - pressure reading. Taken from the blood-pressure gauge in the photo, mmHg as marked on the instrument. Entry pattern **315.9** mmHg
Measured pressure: **290** mmHg
